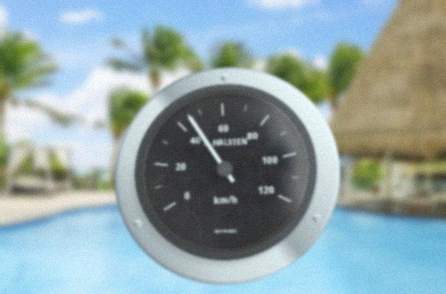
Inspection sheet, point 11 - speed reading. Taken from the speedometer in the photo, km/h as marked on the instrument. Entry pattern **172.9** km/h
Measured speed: **45** km/h
